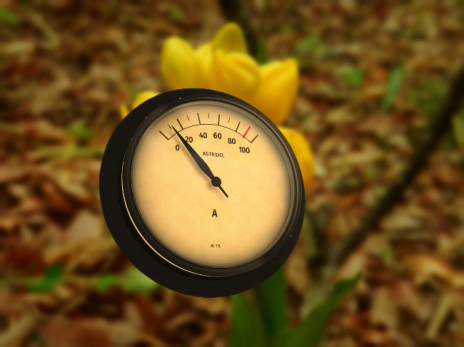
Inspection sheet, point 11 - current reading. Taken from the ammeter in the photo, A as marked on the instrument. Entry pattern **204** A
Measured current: **10** A
